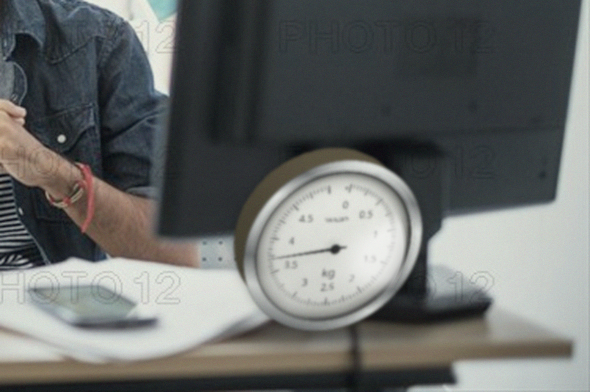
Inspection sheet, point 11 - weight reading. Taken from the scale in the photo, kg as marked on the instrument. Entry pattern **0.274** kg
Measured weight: **3.75** kg
